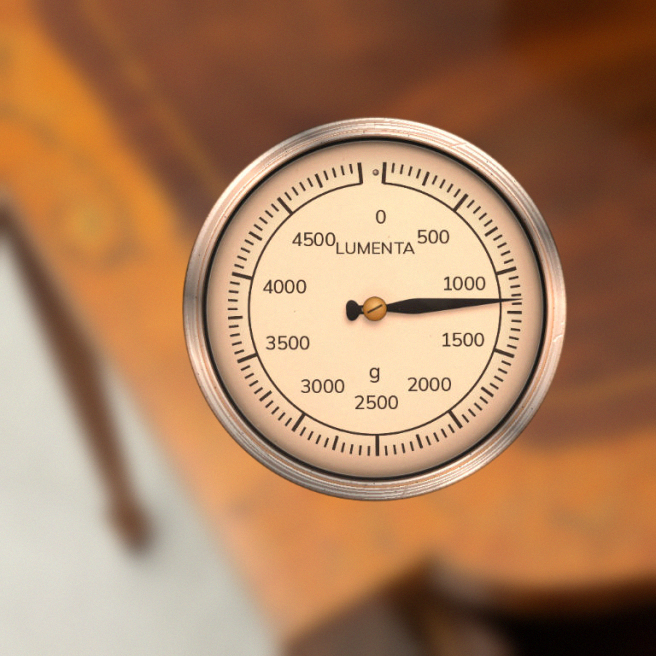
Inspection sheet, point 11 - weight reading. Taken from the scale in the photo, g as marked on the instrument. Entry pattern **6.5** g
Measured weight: **1175** g
